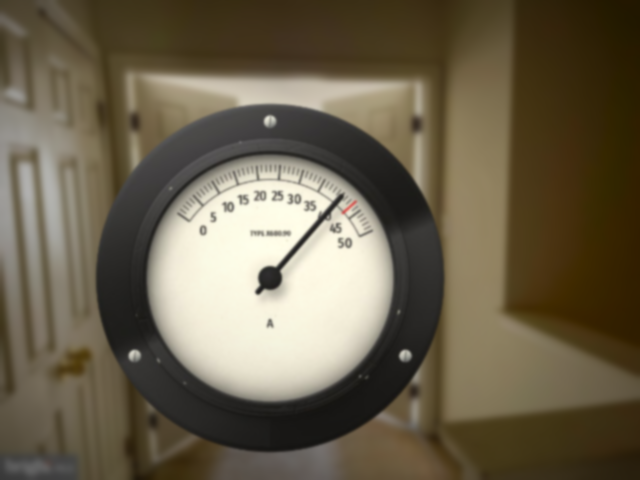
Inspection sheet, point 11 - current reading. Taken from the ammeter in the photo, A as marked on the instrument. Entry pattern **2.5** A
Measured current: **40** A
